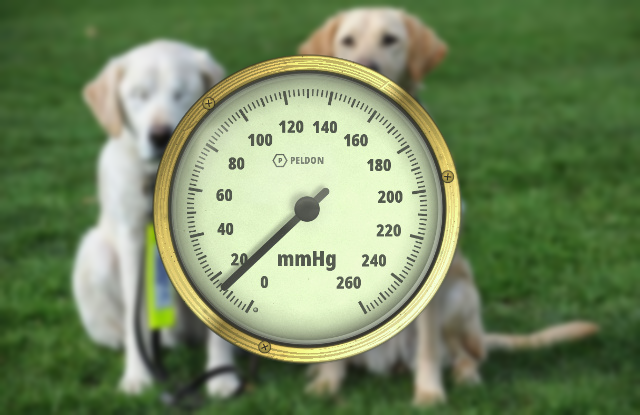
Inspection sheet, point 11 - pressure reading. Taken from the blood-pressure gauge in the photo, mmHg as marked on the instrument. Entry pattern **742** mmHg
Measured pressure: **14** mmHg
